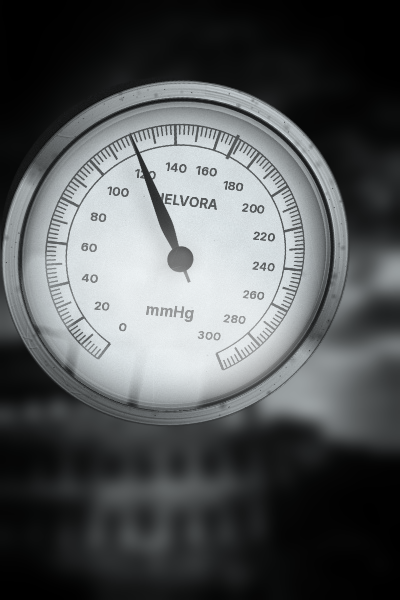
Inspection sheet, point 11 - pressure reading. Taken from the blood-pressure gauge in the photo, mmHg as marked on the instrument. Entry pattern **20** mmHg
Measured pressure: **120** mmHg
